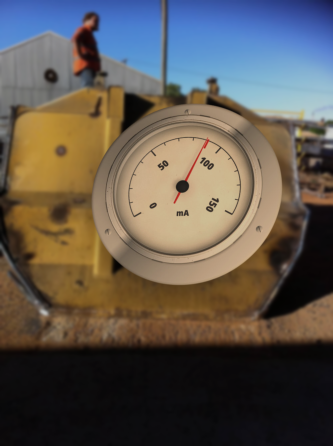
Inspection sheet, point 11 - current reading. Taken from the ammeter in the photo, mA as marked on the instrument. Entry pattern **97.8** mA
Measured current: **90** mA
